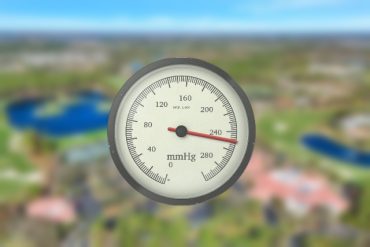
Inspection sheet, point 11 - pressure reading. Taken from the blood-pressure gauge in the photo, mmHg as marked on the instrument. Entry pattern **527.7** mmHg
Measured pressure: **250** mmHg
